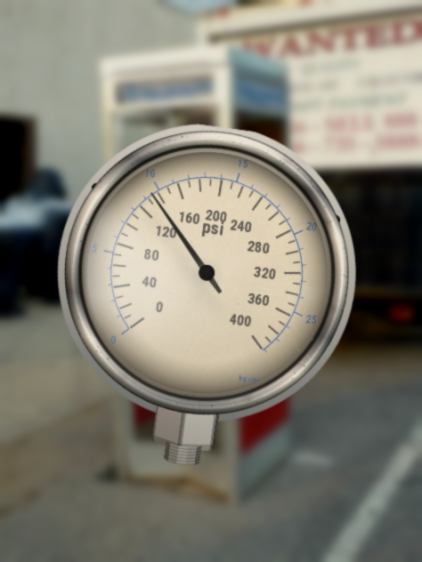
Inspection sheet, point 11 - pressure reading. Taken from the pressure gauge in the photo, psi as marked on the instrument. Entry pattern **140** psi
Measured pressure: **135** psi
